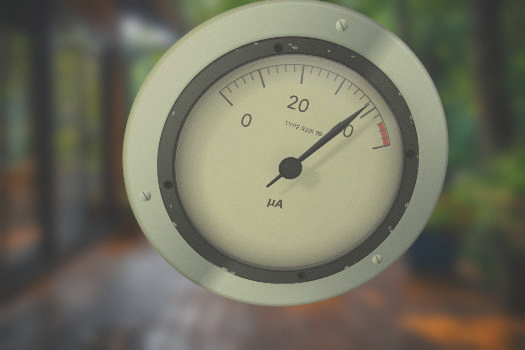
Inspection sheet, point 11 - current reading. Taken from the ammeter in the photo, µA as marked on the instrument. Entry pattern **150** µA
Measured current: **38** µA
